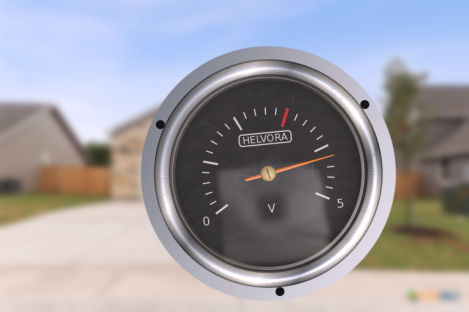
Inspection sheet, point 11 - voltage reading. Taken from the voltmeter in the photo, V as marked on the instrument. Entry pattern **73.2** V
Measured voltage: **4.2** V
